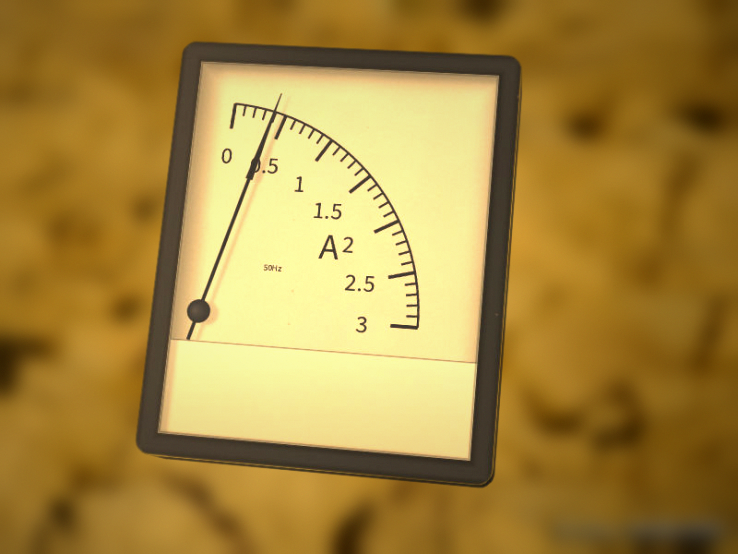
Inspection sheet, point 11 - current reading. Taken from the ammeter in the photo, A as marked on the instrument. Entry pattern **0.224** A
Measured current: **0.4** A
